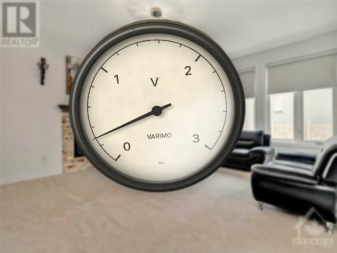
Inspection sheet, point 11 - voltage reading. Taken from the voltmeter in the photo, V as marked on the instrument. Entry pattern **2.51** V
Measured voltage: **0.3** V
